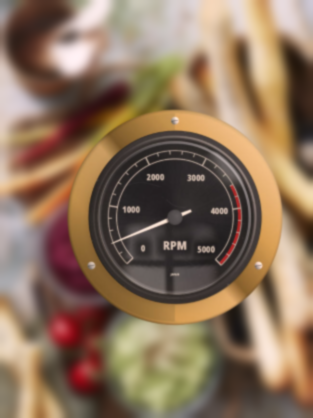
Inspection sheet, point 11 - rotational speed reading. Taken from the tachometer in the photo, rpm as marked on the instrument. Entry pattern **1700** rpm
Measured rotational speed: **400** rpm
